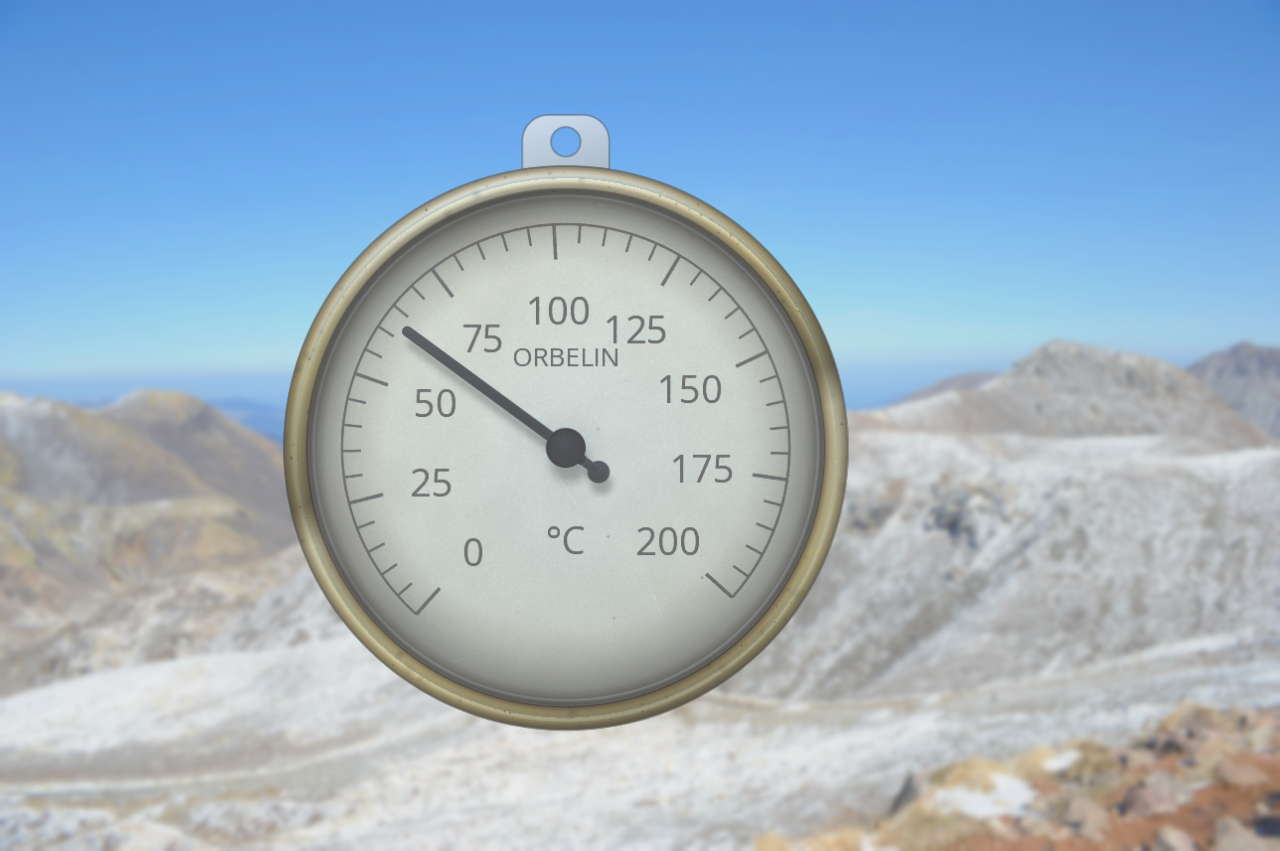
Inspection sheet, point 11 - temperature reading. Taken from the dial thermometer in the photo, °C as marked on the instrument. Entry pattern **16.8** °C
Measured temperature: **62.5** °C
